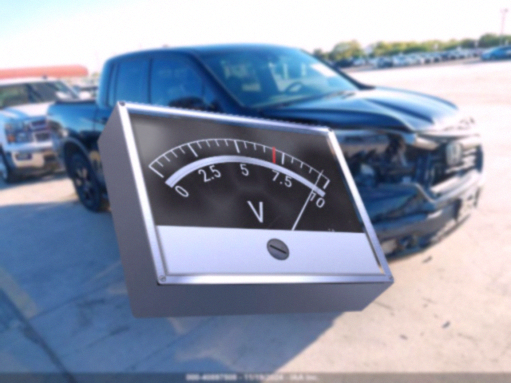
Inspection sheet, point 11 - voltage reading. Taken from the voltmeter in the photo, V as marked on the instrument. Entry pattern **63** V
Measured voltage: **9.5** V
